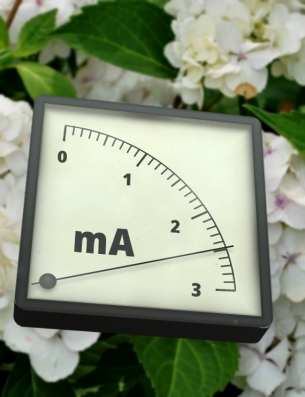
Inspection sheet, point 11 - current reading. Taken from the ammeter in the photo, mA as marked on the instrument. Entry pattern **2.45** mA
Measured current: **2.5** mA
